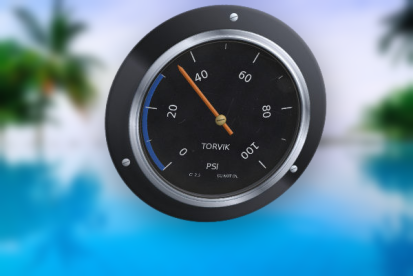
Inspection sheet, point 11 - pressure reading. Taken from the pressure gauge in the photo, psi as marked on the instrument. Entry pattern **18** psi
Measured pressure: **35** psi
